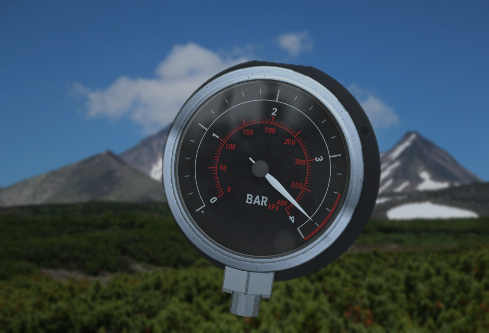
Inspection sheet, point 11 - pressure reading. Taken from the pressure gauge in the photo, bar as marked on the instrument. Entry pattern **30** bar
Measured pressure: **3.8** bar
